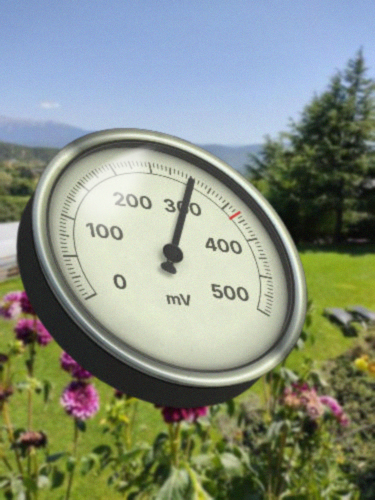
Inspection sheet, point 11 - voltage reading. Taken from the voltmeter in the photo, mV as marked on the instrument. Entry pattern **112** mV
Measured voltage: **300** mV
